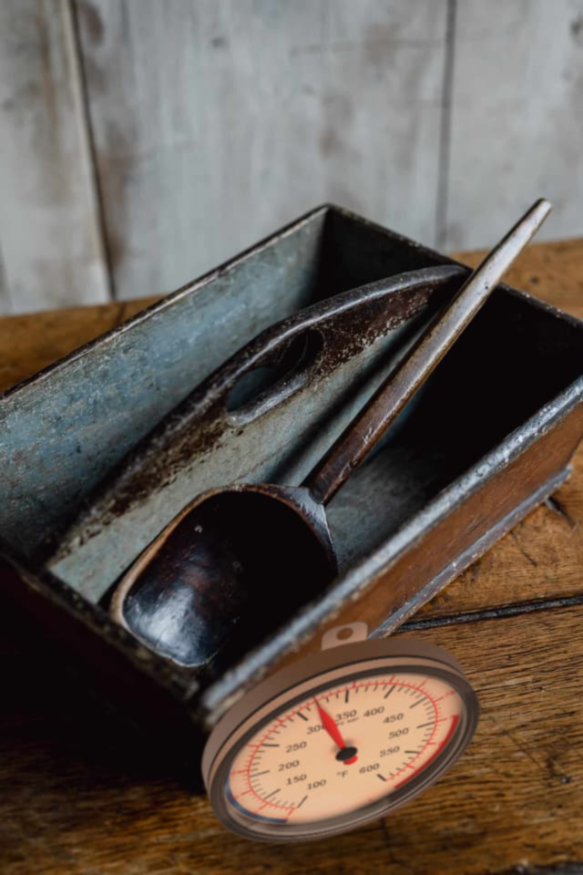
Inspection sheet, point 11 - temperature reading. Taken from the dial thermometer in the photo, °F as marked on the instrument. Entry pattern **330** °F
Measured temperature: **320** °F
